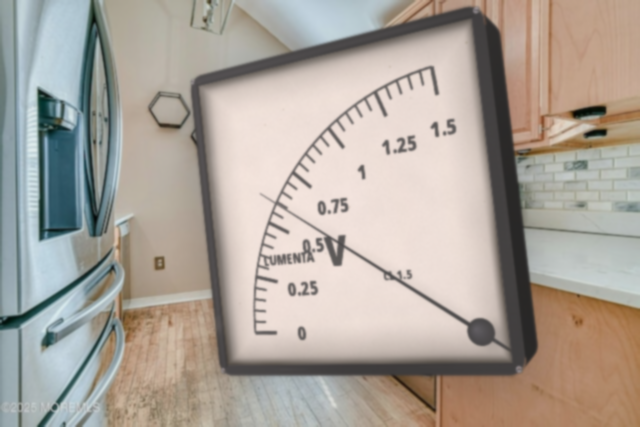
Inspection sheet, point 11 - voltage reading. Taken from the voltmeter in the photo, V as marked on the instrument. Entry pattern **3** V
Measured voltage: **0.6** V
